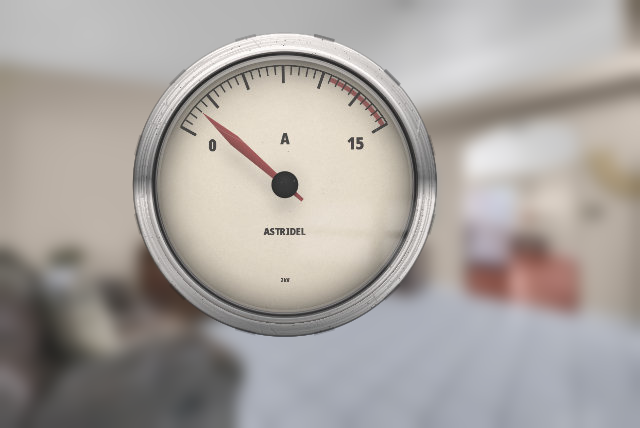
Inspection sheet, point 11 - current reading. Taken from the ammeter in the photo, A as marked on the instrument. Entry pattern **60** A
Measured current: **1.5** A
